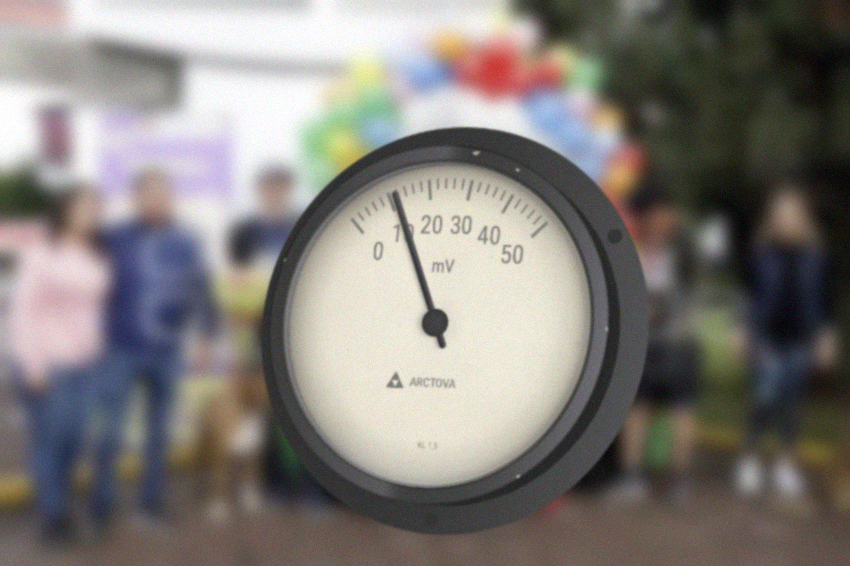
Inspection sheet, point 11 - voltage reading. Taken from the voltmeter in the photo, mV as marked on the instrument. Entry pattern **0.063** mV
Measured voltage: **12** mV
